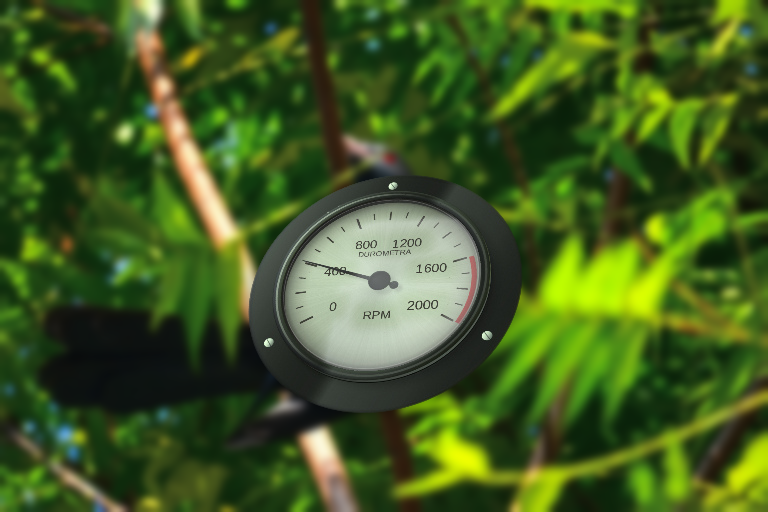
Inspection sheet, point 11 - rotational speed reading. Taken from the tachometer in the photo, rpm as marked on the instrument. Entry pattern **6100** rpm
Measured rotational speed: **400** rpm
